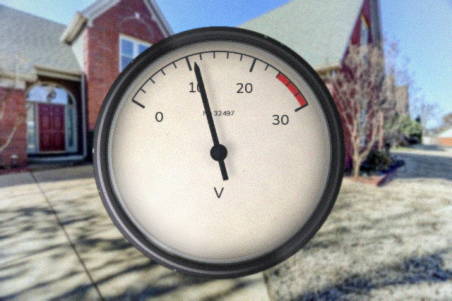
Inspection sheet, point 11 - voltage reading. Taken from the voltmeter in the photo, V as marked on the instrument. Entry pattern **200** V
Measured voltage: **11** V
